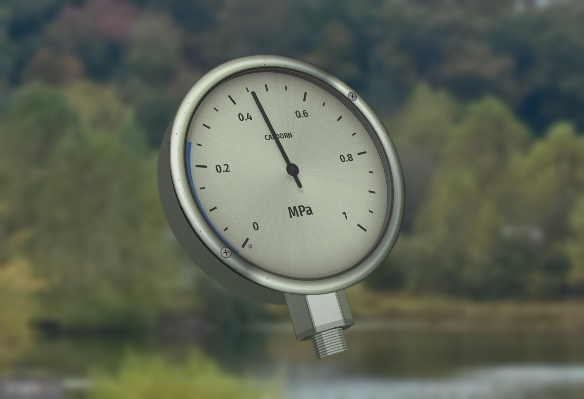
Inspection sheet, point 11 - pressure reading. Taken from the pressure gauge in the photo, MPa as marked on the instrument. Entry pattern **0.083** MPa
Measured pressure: **0.45** MPa
